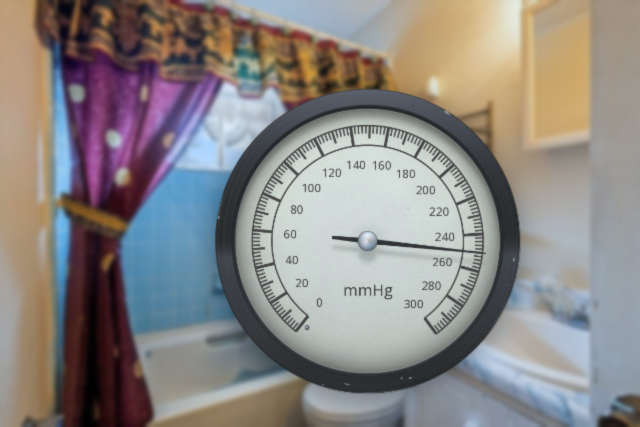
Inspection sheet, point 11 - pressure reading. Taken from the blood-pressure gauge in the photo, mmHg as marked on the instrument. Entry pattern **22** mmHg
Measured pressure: **250** mmHg
